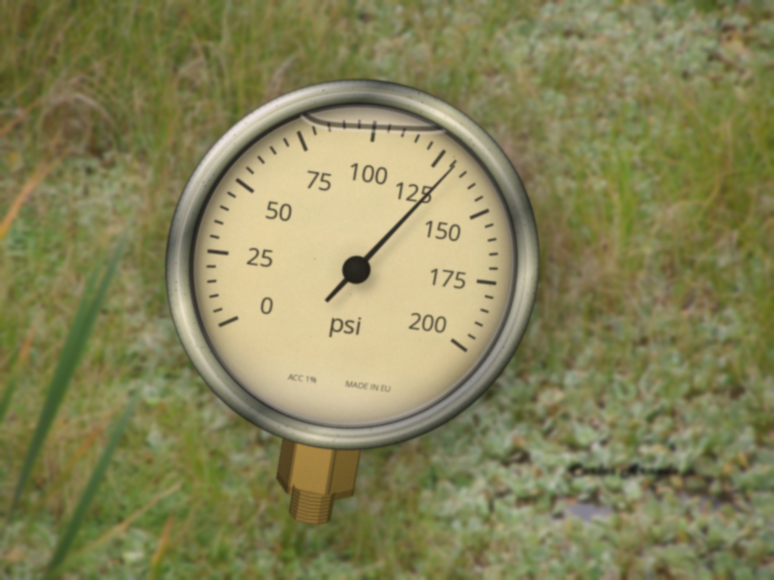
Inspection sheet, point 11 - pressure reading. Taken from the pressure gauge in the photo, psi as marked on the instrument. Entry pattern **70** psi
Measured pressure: **130** psi
